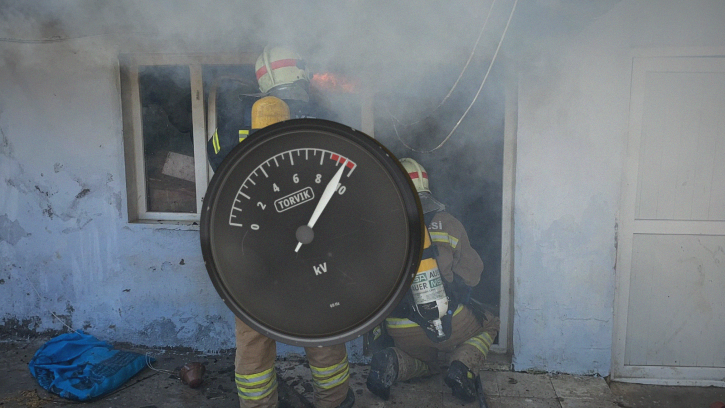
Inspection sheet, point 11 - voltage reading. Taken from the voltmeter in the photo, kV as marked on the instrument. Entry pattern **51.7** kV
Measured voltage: **9.5** kV
